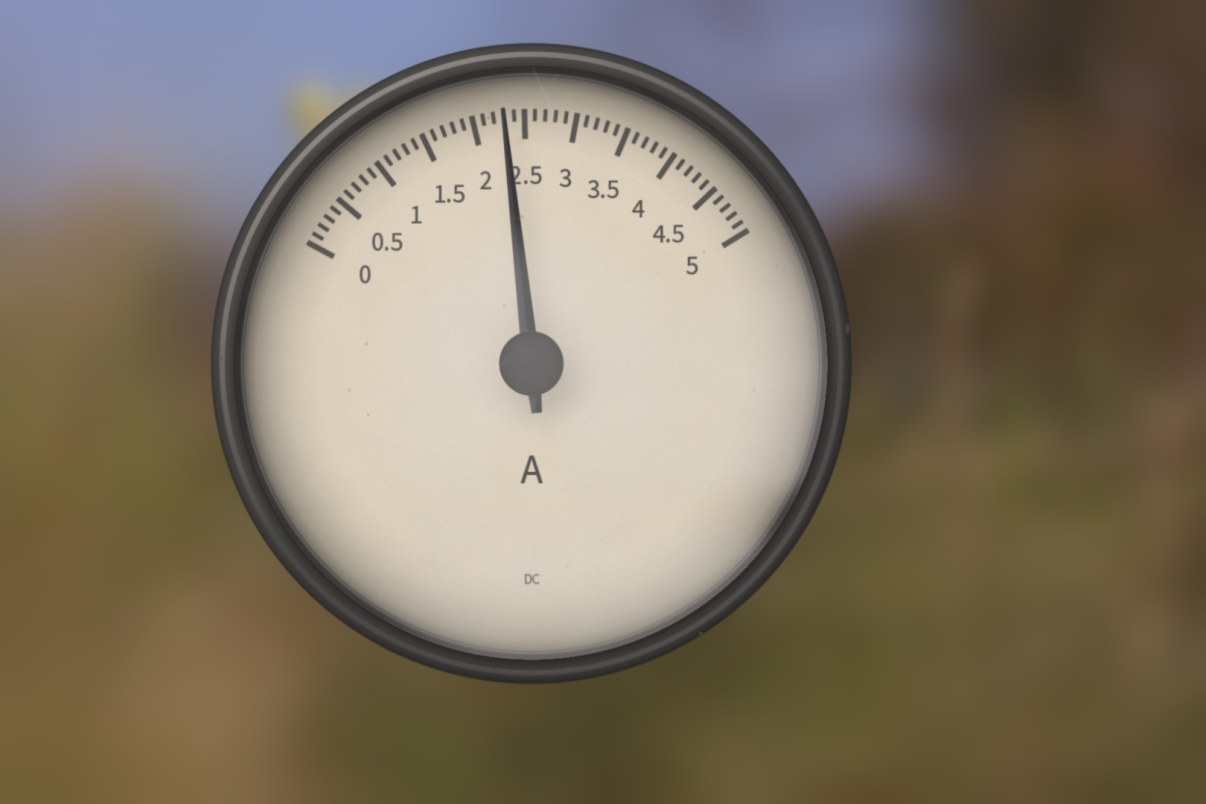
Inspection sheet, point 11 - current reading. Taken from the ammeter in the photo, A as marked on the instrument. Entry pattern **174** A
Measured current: **2.3** A
